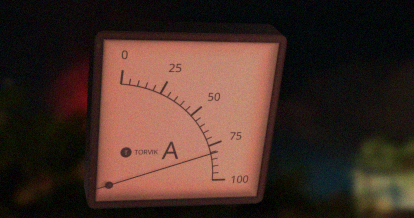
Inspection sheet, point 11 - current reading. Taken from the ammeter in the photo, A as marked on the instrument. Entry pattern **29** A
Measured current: **80** A
